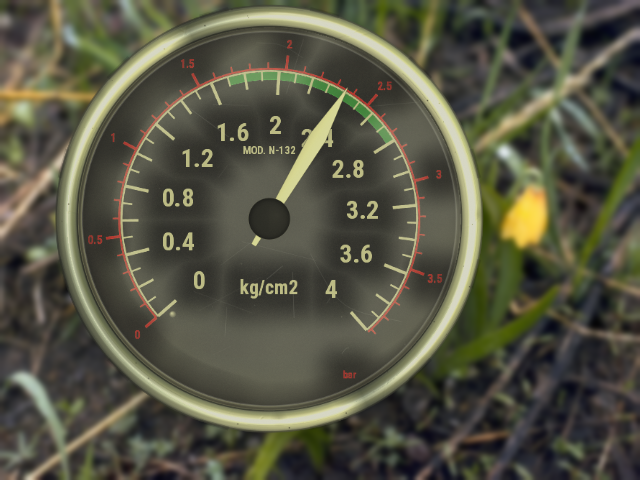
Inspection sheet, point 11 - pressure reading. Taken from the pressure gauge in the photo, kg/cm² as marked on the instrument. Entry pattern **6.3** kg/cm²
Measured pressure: **2.4** kg/cm²
